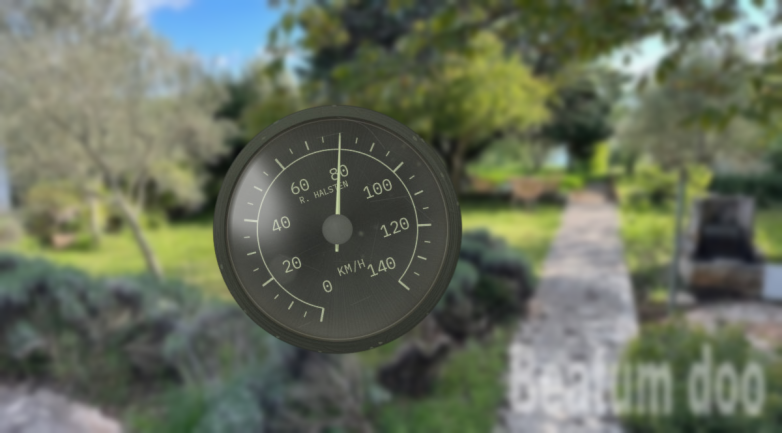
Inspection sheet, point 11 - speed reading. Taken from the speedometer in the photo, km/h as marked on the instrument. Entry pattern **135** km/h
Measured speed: **80** km/h
